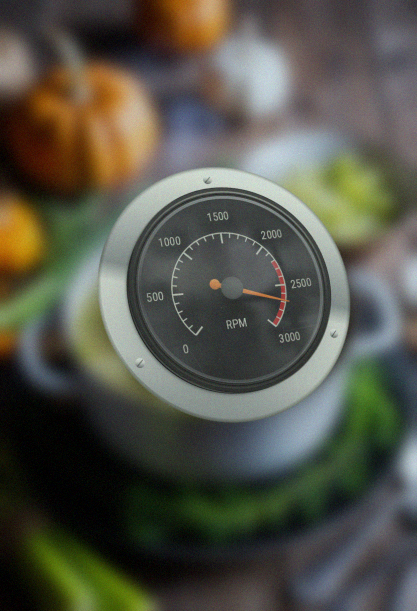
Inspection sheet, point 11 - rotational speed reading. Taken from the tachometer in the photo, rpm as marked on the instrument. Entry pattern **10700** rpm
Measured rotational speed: **2700** rpm
